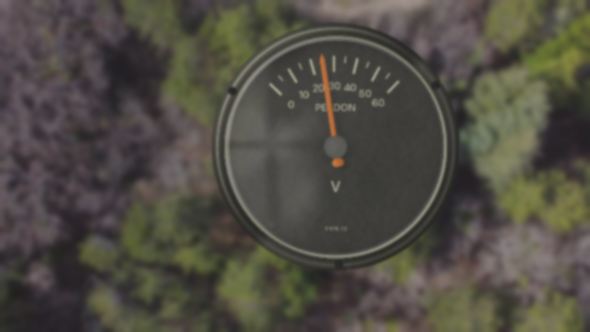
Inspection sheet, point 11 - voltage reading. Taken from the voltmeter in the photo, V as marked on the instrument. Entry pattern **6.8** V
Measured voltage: **25** V
